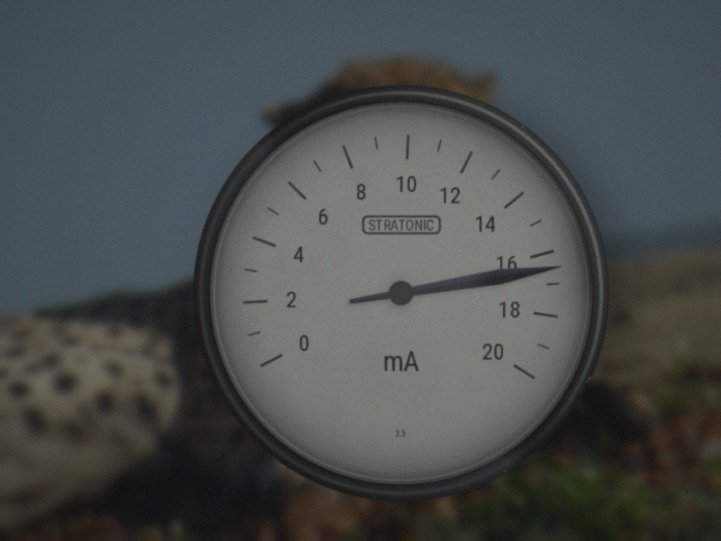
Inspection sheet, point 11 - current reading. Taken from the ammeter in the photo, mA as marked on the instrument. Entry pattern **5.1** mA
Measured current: **16.5** mA
